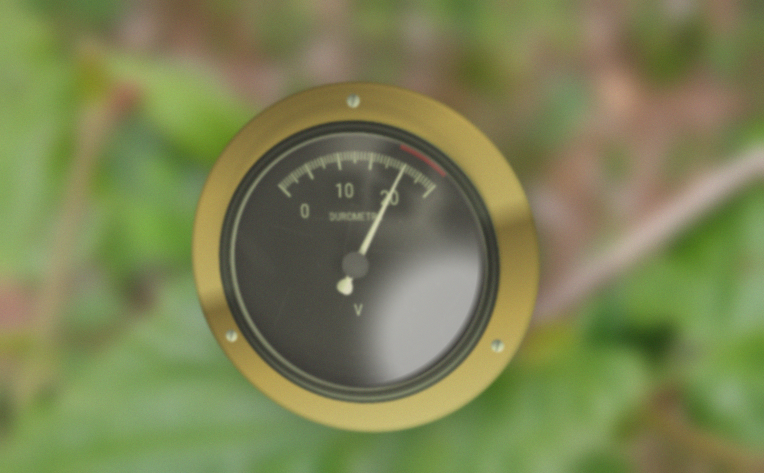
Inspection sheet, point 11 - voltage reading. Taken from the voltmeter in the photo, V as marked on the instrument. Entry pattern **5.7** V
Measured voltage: **20** V
